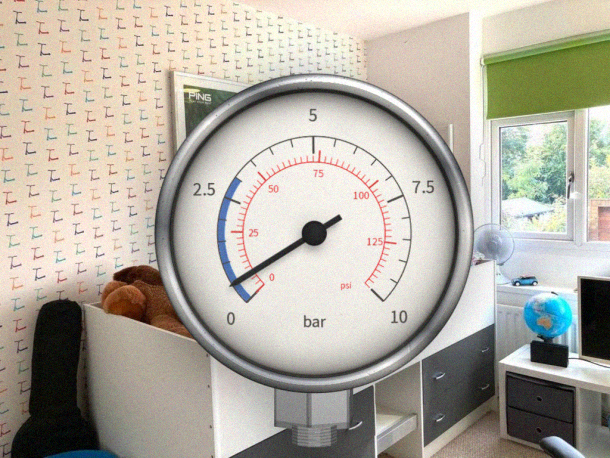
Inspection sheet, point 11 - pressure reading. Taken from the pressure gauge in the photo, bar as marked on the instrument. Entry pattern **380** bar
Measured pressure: **0.5** bar
